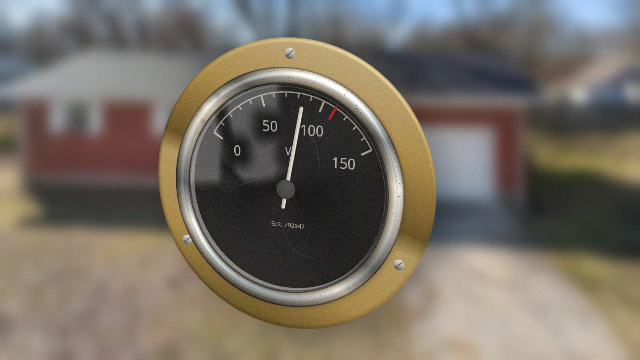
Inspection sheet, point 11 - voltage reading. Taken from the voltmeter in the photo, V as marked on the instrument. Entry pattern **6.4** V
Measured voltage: **85** V
